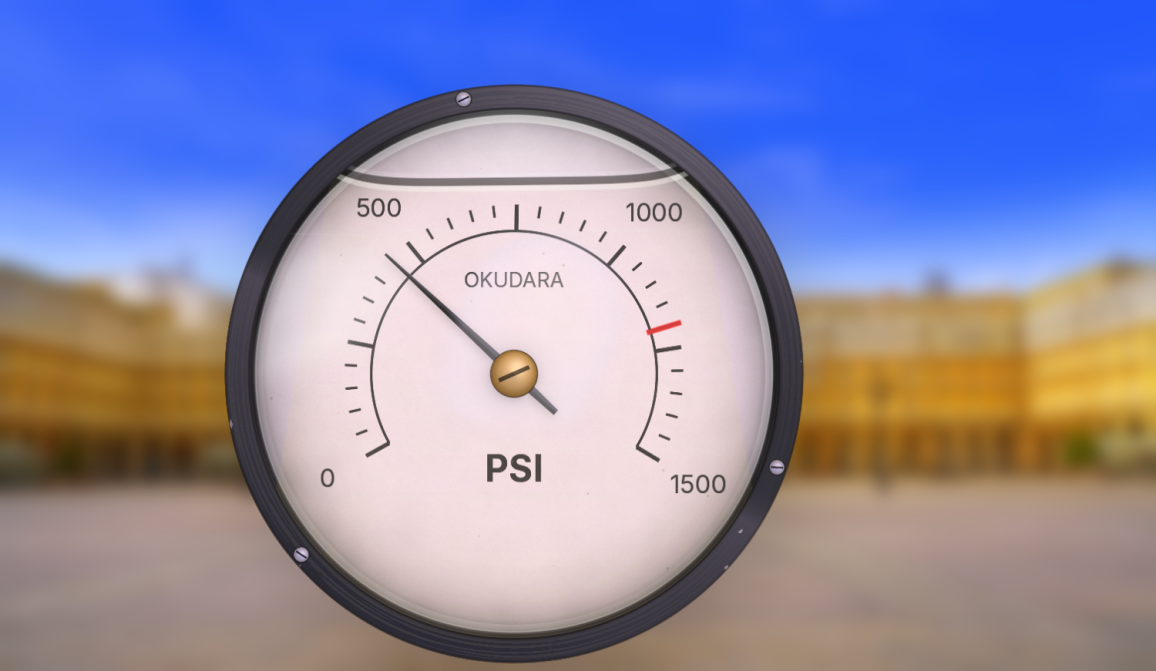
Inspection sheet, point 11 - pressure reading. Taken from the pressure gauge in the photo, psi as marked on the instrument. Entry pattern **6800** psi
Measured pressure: **450** psi
